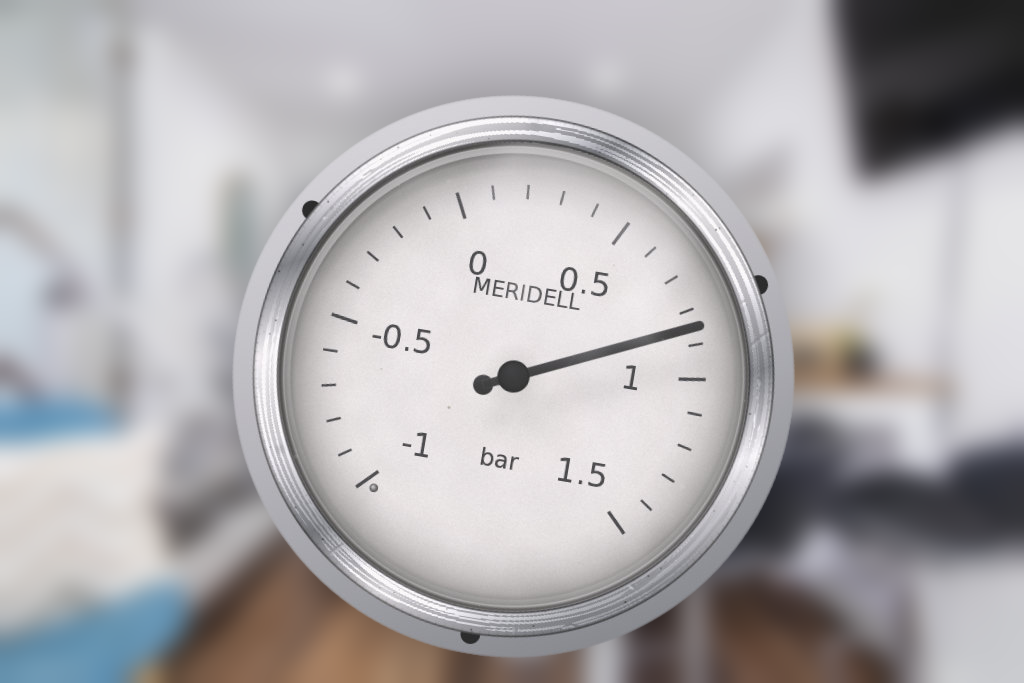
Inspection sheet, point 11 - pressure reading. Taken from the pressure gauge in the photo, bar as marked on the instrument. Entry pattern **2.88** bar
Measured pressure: **0.85** bar
